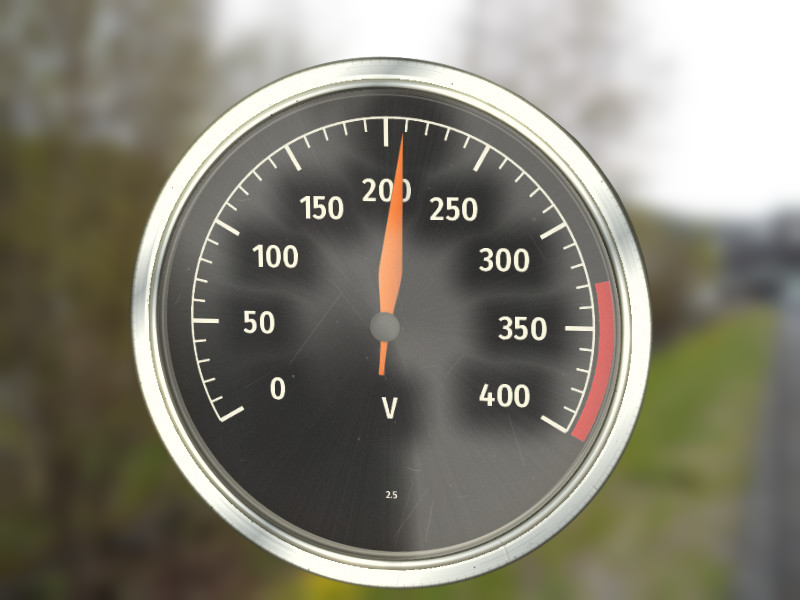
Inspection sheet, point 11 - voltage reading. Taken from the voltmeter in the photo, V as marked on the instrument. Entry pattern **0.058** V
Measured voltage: **210** V
